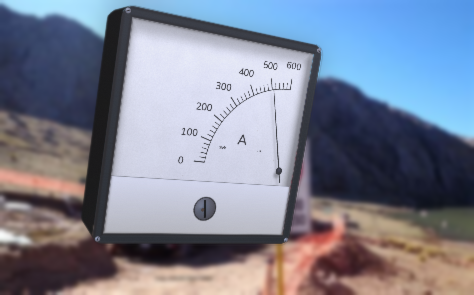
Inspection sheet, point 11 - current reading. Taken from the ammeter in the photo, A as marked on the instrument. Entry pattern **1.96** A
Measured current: **500** A
